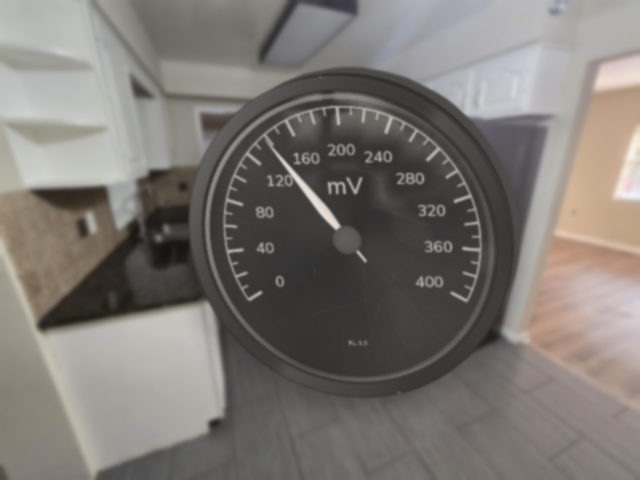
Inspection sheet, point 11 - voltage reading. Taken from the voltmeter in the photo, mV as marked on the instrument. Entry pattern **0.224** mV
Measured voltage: **140** mV
